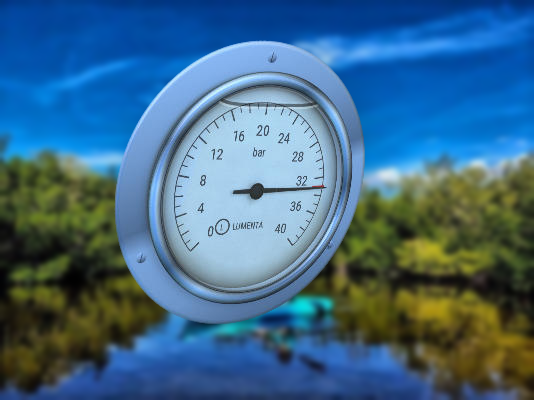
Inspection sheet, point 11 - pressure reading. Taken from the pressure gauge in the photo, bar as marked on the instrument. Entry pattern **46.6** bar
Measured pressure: **33** bar
